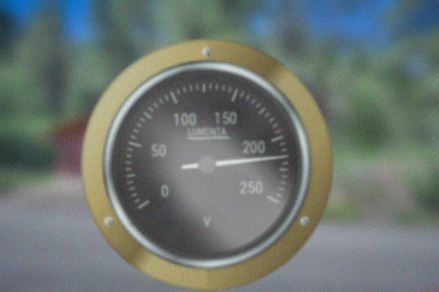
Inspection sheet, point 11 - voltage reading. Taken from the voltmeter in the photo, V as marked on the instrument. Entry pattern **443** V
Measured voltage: **215** V
